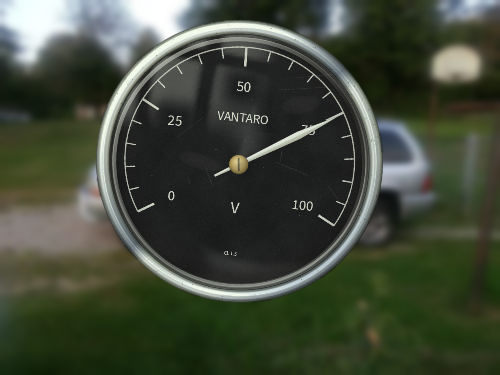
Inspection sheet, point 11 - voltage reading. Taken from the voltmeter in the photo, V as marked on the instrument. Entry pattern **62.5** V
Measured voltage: **75** V
